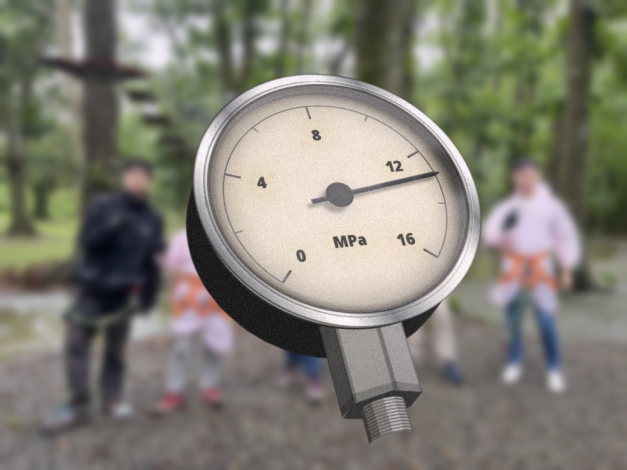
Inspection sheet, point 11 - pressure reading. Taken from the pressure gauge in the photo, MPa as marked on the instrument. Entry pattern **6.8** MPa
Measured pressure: **13** MPa
